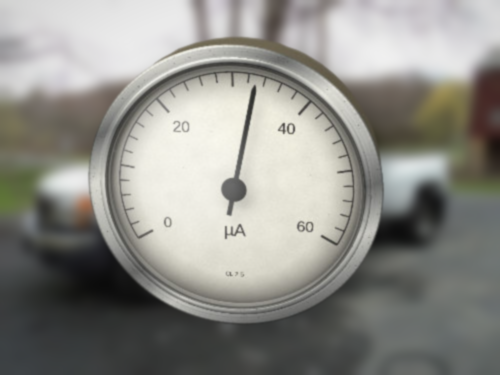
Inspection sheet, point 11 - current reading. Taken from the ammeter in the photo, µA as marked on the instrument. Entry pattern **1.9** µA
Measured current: **33** µA
